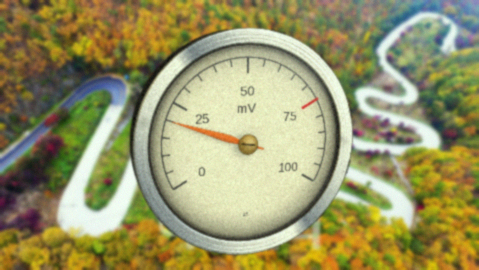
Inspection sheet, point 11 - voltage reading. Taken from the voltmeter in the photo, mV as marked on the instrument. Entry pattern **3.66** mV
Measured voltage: **20** mV
